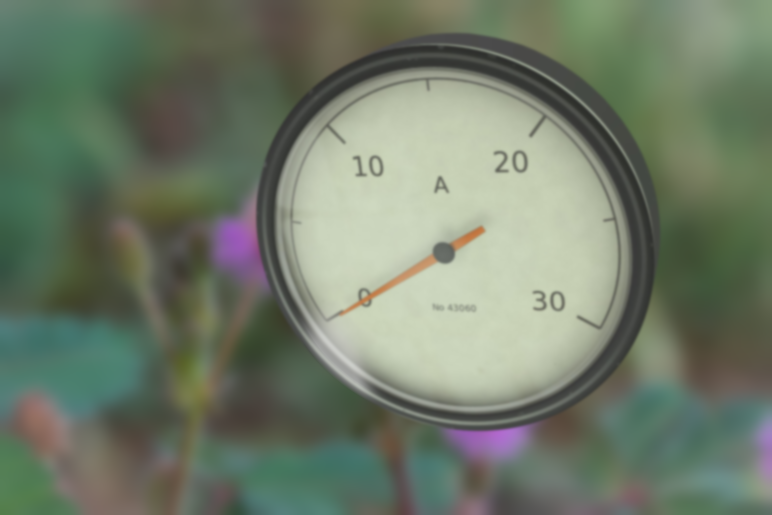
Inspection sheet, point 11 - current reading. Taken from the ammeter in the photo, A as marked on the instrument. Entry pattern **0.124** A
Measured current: **0** A
